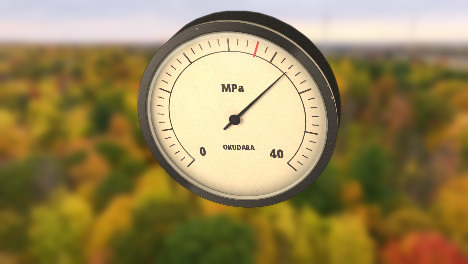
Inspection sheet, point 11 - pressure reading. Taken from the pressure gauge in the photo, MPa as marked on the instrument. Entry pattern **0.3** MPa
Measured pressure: **27** MPa
